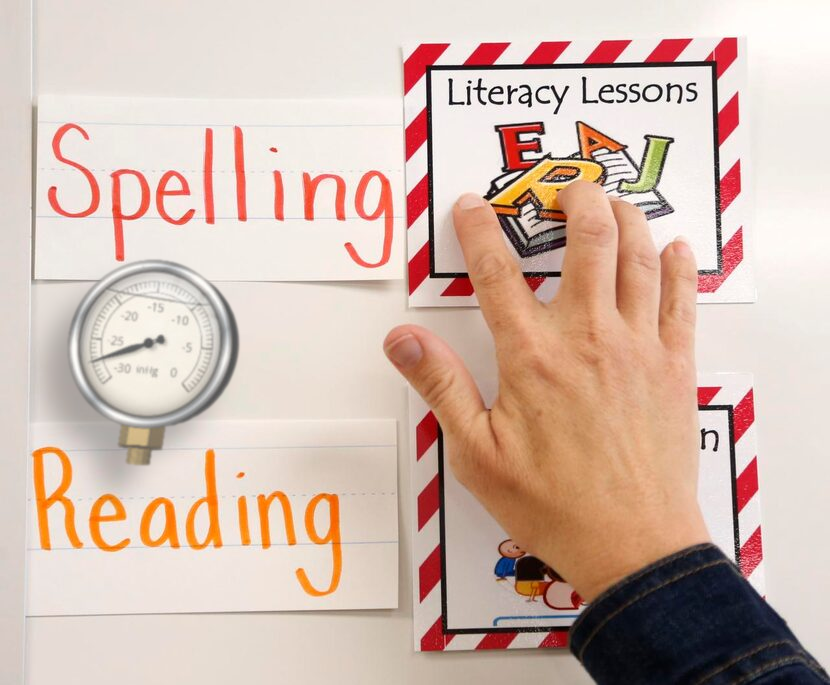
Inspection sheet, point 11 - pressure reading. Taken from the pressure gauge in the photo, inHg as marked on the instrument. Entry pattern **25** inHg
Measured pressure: **-27.5** inHg
